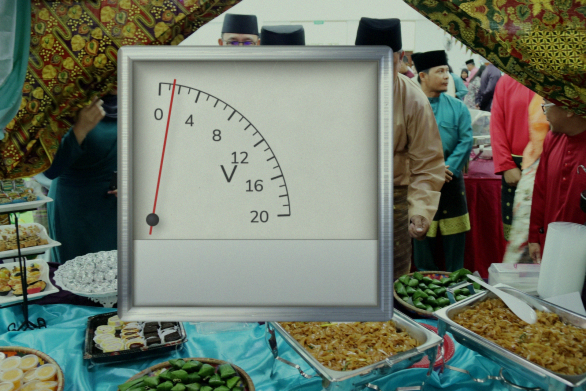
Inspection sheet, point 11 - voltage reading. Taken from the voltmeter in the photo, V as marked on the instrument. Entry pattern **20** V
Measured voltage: **1.5** V
